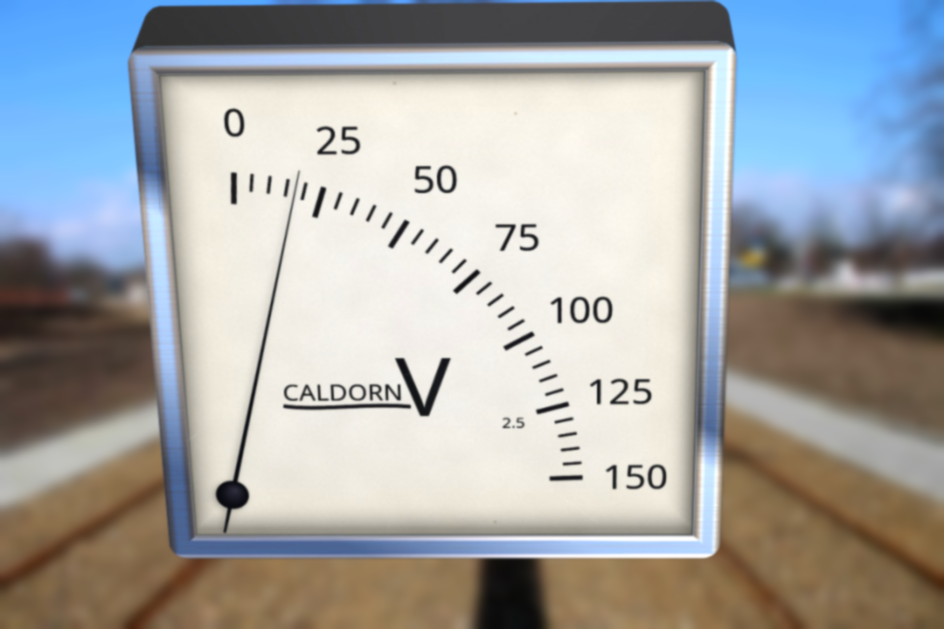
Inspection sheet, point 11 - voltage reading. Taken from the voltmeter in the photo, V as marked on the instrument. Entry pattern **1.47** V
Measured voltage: **17.5** V
